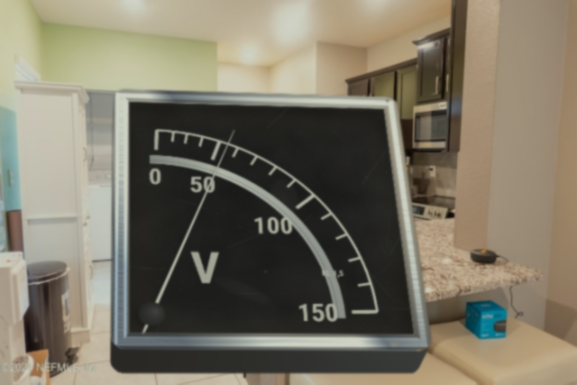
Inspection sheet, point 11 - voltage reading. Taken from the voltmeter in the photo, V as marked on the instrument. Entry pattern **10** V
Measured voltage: **55** V
